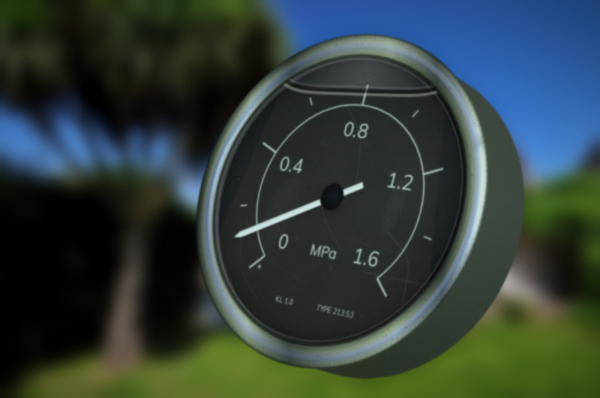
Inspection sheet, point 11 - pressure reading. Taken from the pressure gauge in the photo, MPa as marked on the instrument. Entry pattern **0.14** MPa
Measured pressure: **0.1** MPa
